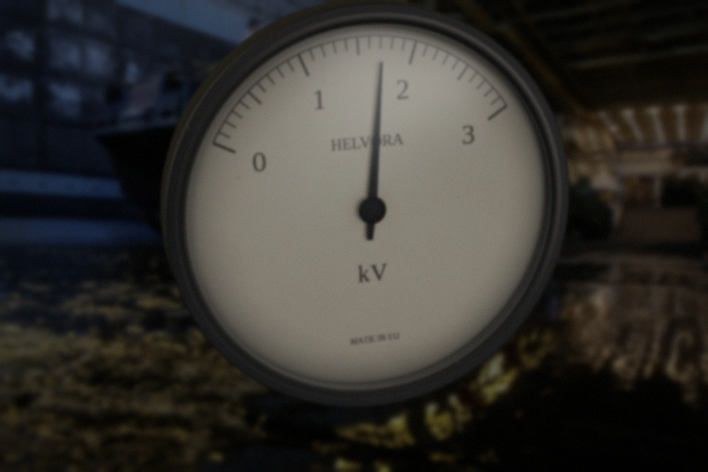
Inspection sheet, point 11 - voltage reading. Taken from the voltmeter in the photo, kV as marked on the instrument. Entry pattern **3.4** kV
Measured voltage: **1.7** kV
